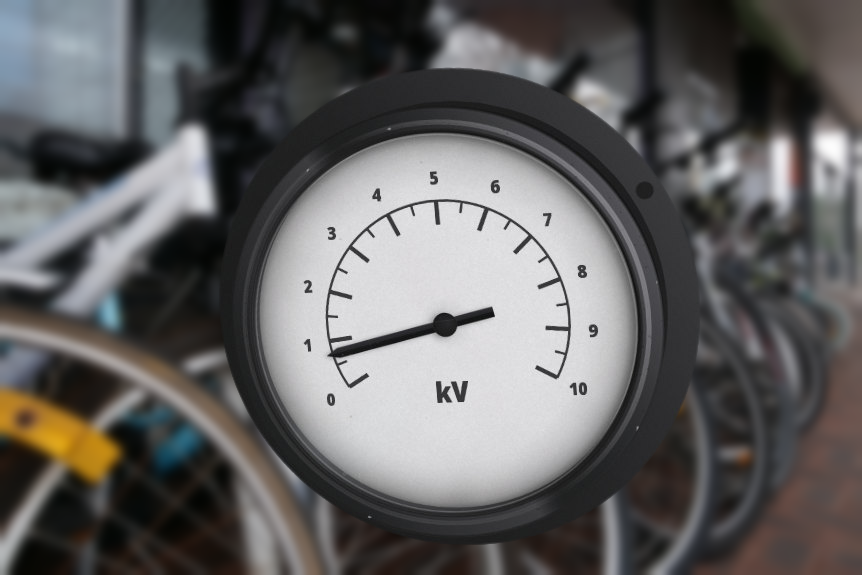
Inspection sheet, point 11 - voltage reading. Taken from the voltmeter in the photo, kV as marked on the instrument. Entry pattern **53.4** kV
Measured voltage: **0.75** kV
